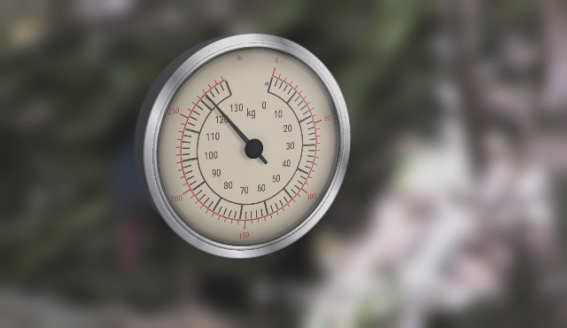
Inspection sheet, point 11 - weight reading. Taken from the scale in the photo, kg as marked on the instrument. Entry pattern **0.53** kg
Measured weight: **122** kg
